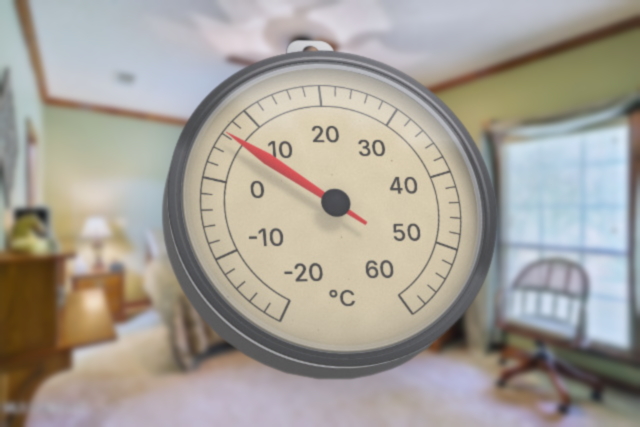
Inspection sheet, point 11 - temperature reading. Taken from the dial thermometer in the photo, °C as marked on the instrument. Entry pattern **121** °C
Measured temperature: **6** °C
